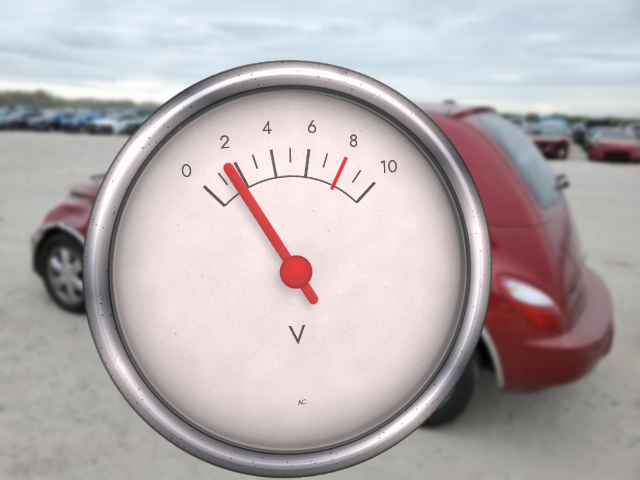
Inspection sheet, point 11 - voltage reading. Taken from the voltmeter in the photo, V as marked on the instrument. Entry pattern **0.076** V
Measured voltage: **1.5** V
